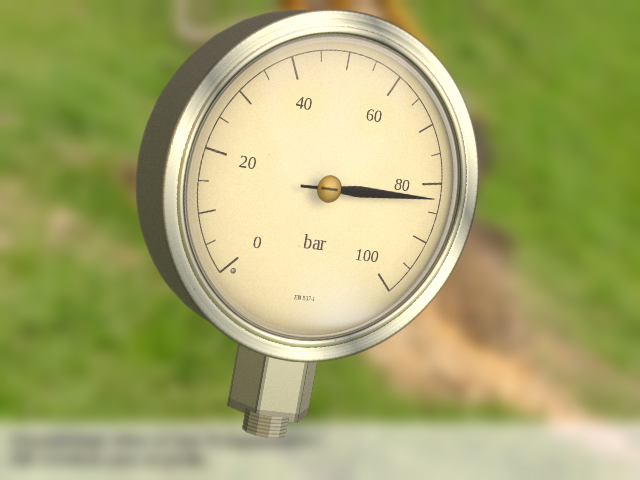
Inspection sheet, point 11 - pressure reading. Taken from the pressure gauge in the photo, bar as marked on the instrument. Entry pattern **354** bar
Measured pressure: **82.5** bar
